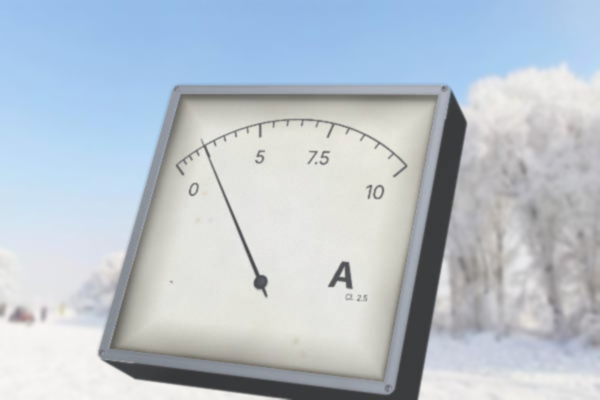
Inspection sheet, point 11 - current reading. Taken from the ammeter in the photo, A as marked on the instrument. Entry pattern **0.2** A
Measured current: **2.5** A
